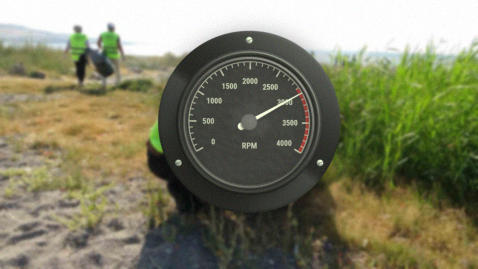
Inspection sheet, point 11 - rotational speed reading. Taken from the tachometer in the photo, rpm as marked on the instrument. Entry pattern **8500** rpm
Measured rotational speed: **3000** rpm
